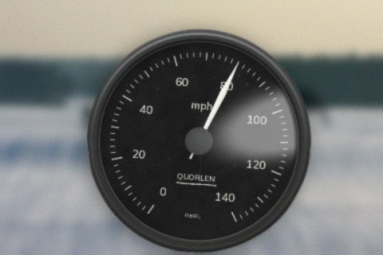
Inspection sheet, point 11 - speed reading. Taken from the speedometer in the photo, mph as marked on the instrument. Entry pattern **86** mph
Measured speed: **80** mph
